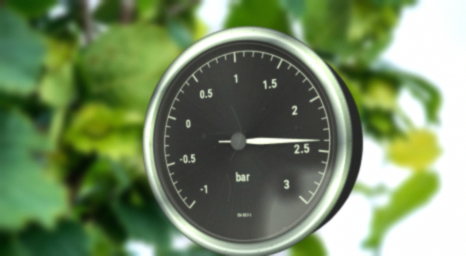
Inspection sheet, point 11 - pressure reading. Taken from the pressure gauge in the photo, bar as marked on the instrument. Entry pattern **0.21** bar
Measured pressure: **2.4** bar
